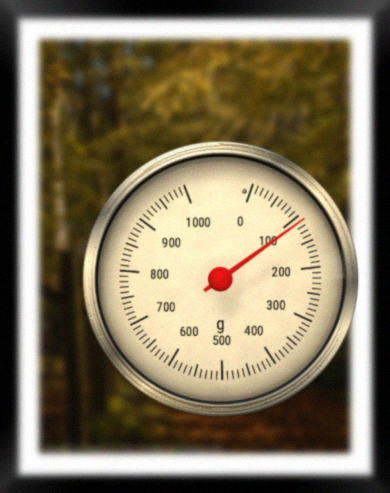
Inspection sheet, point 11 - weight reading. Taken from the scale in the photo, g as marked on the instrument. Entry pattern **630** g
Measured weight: **110** g
